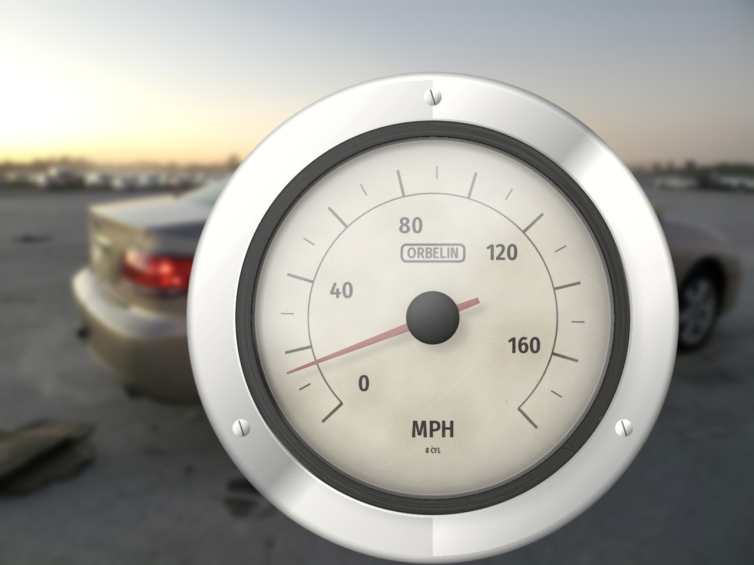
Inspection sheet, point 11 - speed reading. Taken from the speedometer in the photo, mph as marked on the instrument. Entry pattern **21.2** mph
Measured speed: **15** mph
